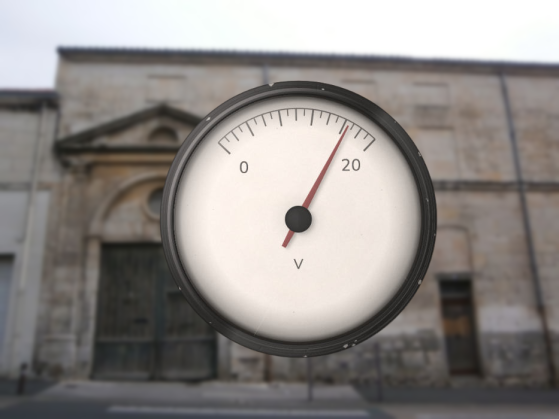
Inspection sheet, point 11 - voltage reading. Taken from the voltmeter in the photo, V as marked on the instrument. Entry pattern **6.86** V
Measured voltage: **16.5** V
